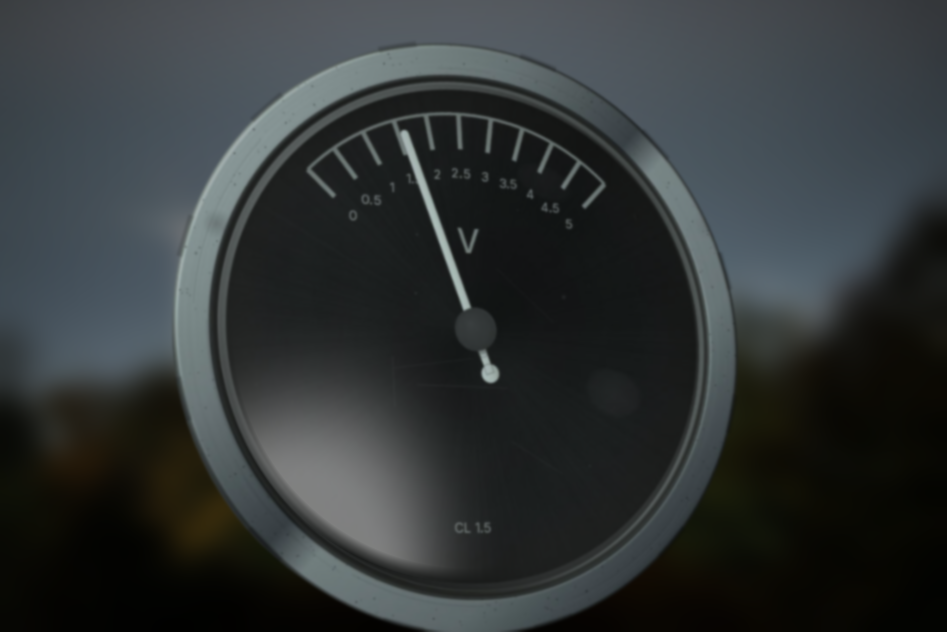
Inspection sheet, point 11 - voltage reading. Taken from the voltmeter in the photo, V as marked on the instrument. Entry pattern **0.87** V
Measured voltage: **1.5** V
